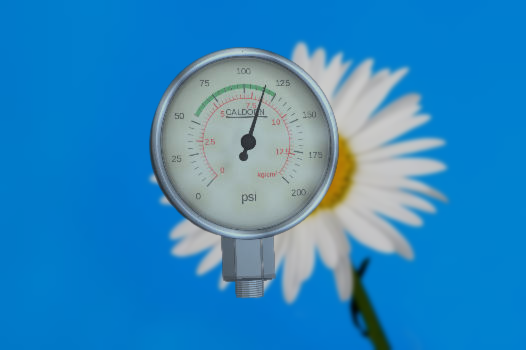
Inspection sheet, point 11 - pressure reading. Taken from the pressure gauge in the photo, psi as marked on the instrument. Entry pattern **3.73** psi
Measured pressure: **115** psi
